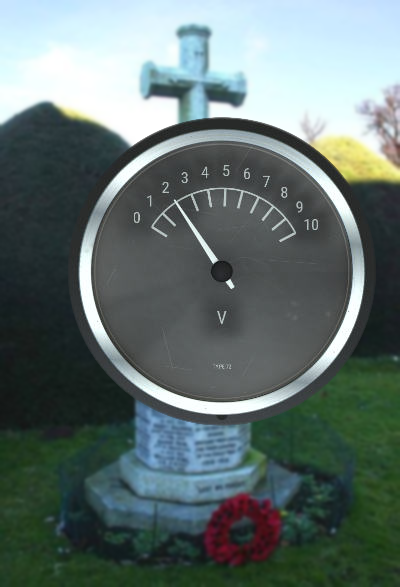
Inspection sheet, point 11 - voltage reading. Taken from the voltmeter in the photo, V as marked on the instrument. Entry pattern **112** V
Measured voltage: **2** V
